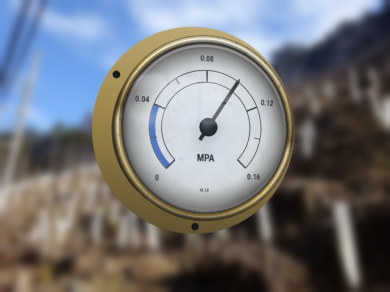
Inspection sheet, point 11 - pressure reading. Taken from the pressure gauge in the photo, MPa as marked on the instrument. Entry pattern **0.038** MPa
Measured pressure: **0.1** MPa
